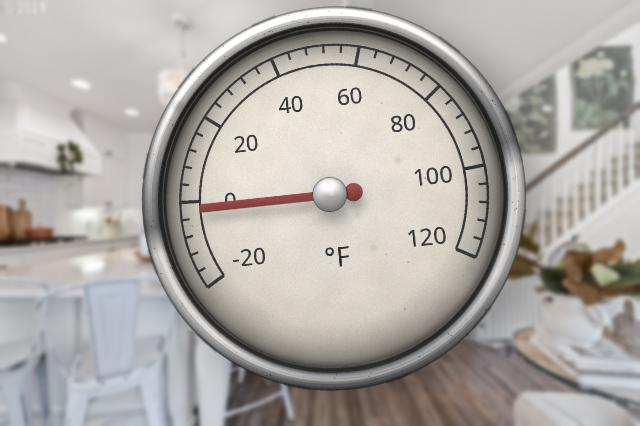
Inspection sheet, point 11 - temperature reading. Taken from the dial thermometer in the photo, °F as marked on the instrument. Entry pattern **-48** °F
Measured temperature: **-2** °F
